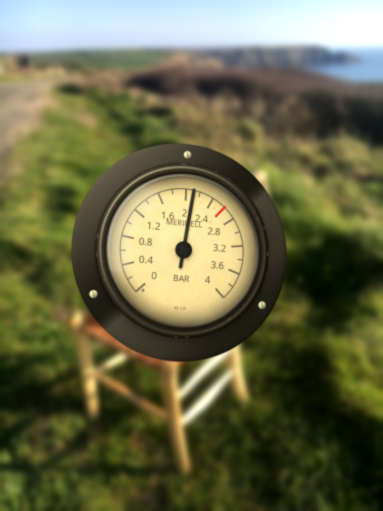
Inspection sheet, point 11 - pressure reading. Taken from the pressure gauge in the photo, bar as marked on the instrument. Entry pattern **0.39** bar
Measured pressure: **2.1** bar
